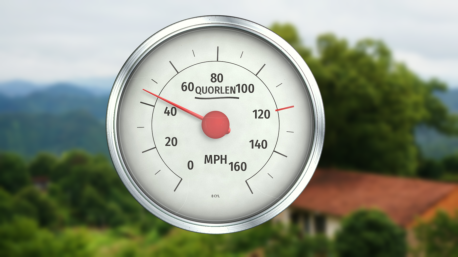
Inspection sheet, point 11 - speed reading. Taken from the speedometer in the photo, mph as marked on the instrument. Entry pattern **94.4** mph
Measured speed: **45** mph
